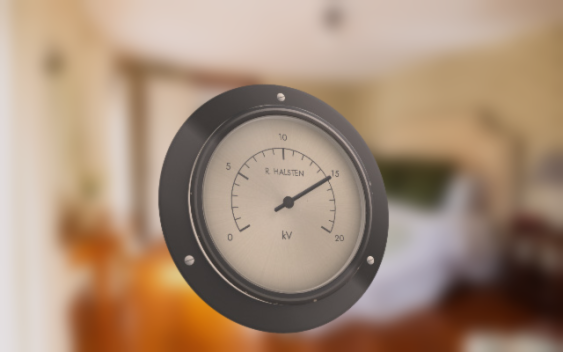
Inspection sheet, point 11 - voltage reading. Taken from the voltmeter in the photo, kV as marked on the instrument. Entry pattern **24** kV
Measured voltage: **15** kV
